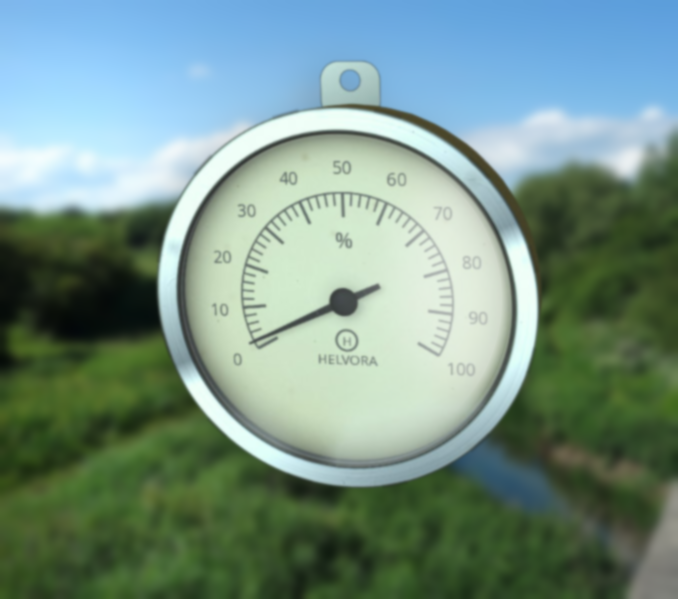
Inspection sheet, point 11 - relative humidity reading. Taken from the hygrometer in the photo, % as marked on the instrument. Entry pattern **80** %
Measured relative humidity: **2** %
